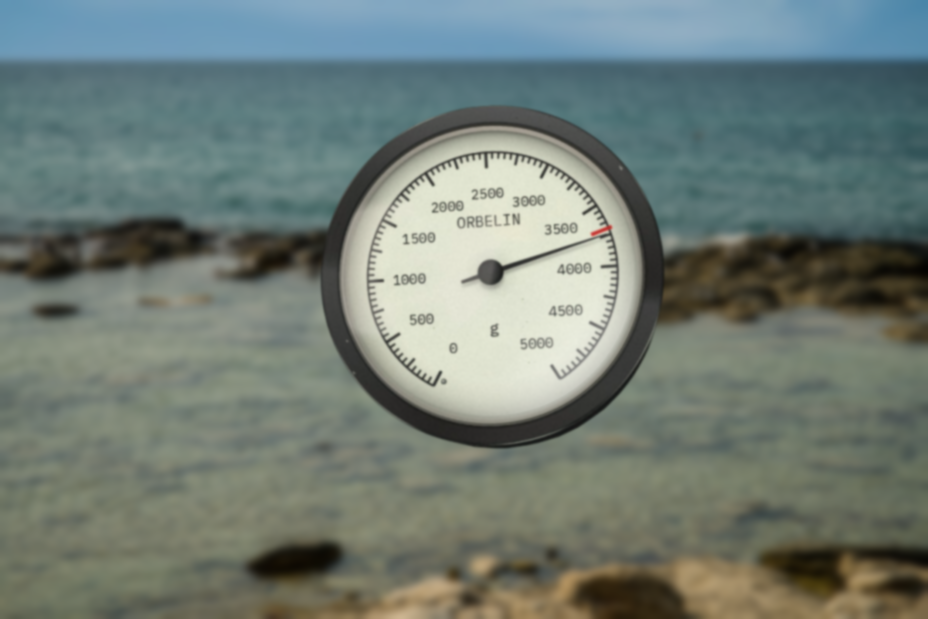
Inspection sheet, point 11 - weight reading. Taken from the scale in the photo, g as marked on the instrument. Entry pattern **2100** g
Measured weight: **3750** g
